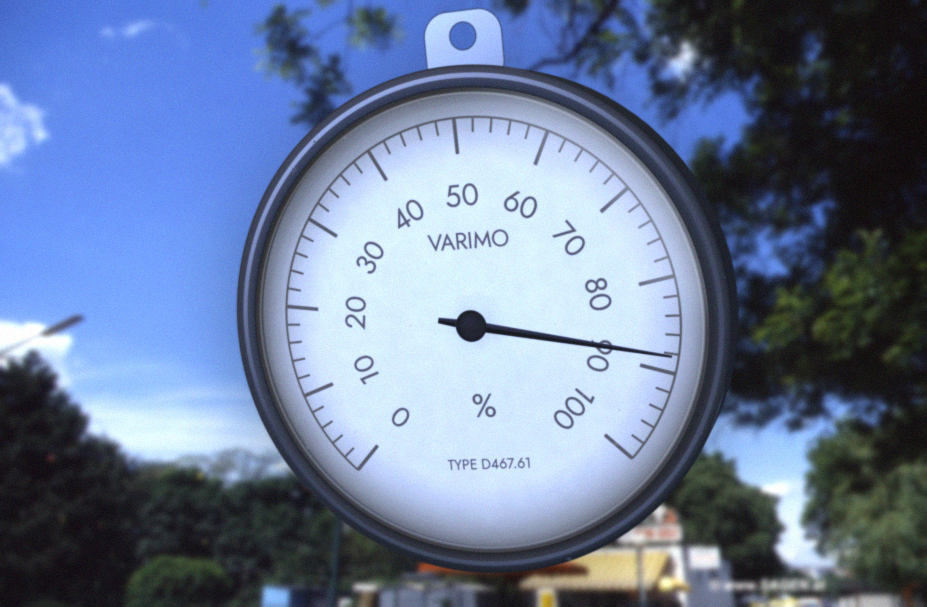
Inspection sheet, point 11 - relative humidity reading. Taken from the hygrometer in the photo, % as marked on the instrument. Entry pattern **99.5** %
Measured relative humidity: **88** %
